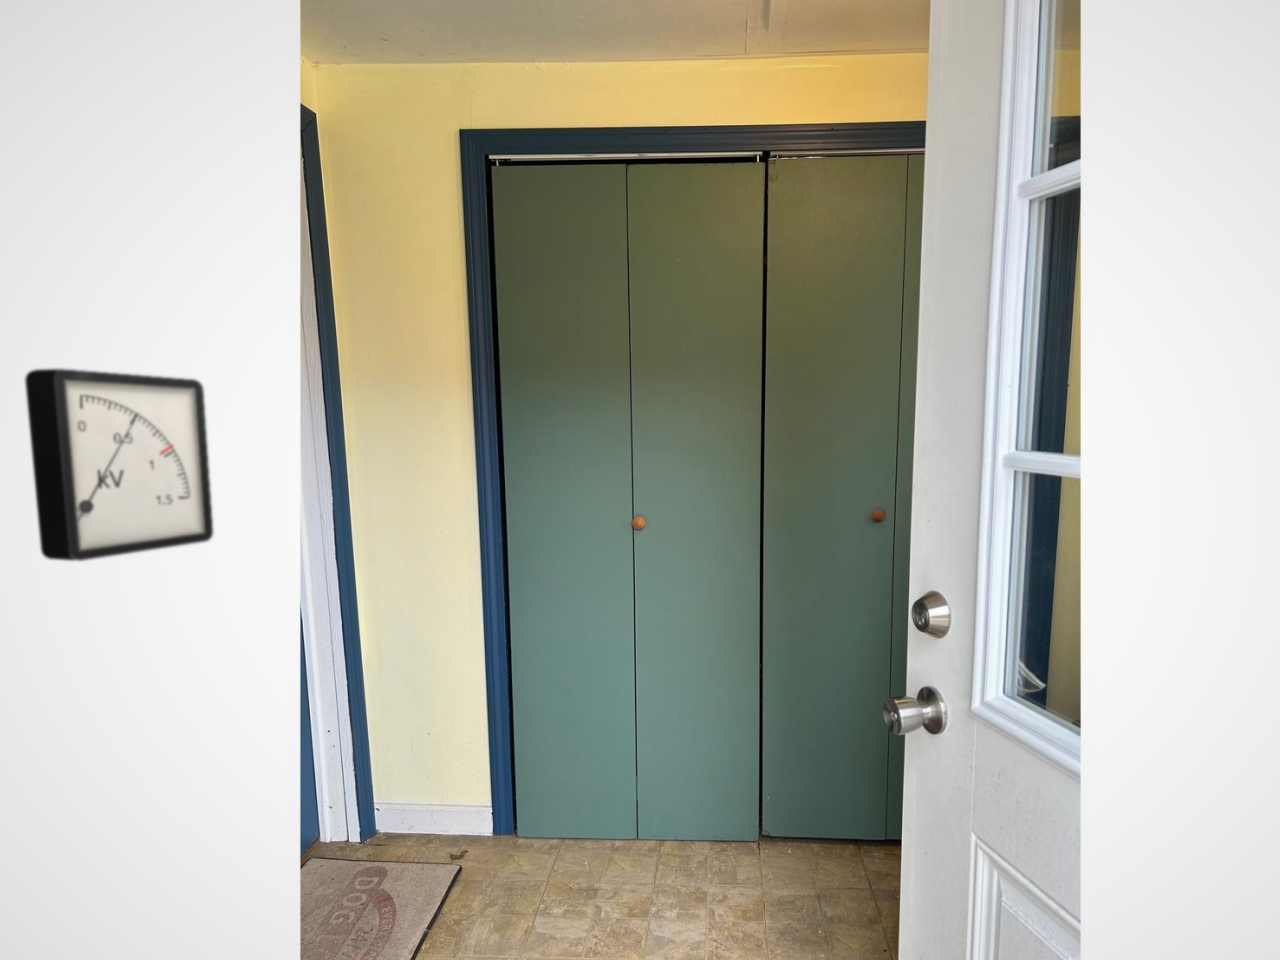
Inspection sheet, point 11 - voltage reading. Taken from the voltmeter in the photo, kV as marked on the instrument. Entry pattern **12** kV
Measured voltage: **0.5** kV
